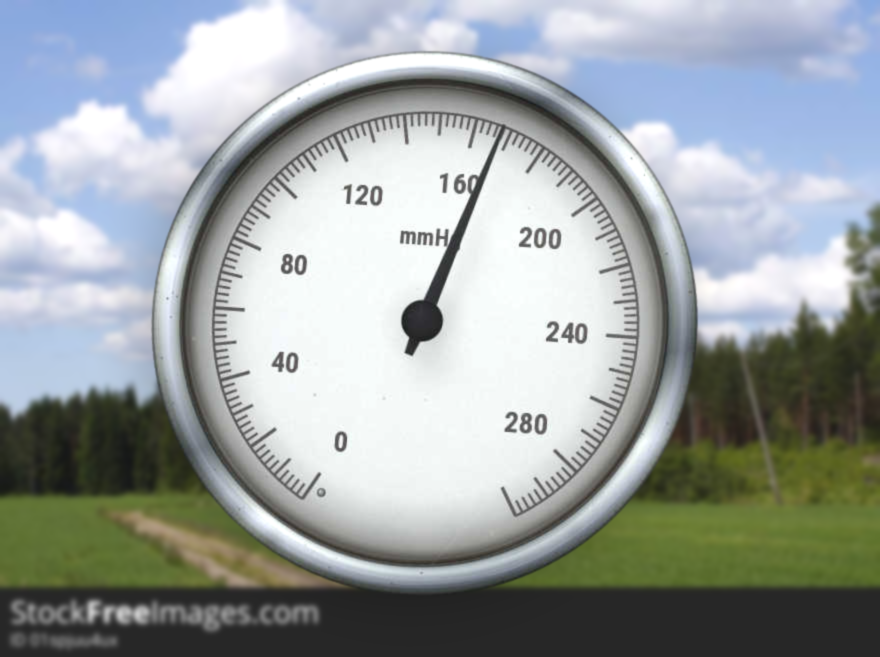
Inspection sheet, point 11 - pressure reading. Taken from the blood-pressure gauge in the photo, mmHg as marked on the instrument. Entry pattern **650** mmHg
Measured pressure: **168** mmHg
